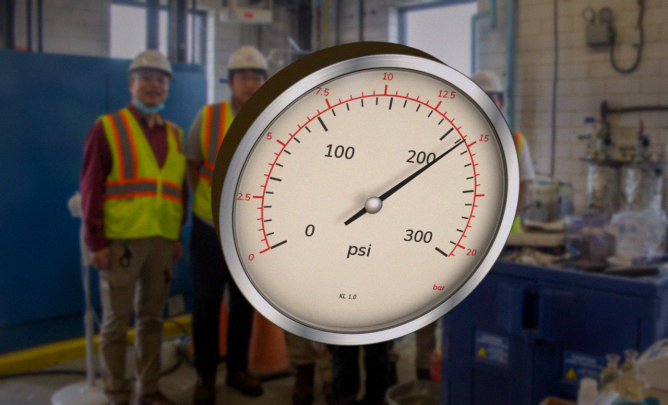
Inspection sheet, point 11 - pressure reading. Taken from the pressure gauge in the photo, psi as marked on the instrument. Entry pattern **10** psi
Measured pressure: **210** psi
